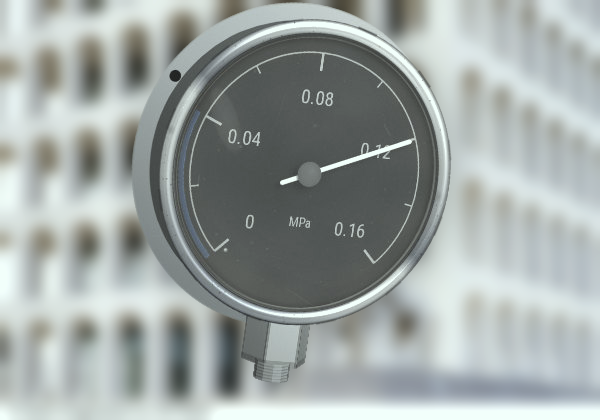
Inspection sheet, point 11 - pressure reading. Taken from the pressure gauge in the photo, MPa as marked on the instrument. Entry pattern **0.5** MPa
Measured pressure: **0.12** MPa
